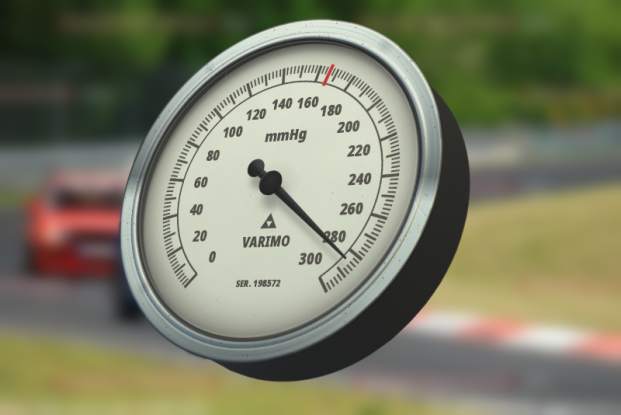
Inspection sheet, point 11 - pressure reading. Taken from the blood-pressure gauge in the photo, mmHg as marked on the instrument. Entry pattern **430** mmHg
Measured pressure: **284** mmHg
